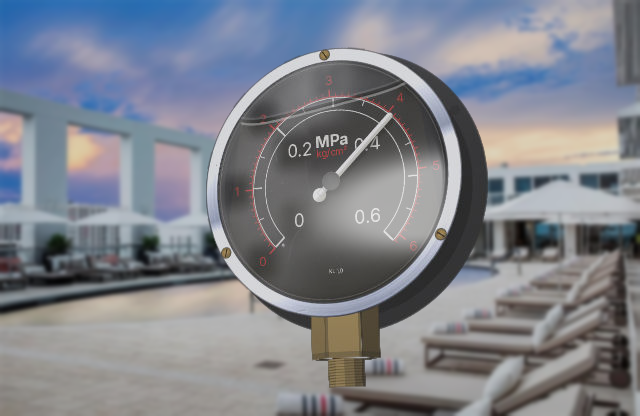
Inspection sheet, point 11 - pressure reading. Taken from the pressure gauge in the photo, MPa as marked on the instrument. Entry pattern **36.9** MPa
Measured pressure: **0.4** MPa
